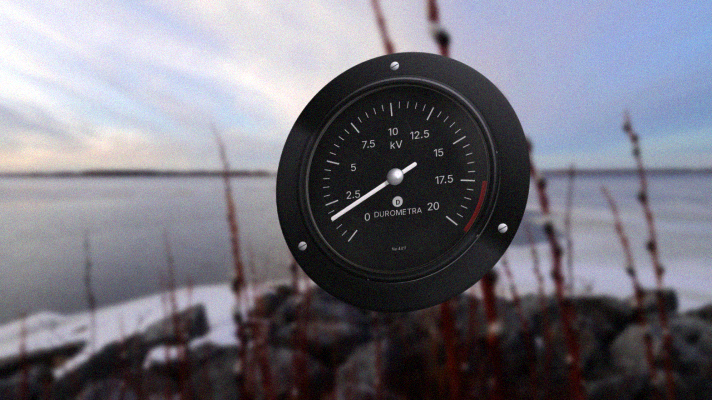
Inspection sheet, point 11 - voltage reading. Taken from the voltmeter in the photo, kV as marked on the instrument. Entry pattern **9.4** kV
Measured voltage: **1.5** kV
